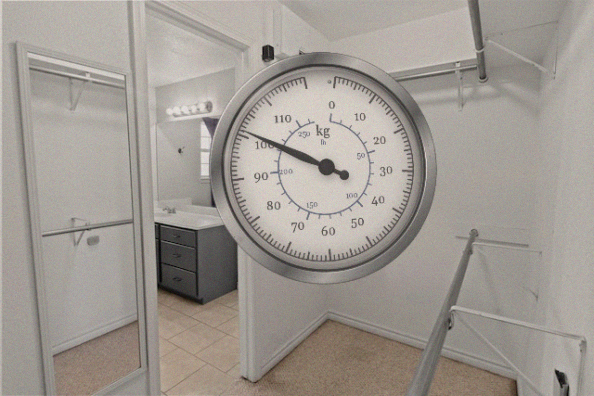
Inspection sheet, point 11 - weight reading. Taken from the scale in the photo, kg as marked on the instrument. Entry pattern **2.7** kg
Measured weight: **101** kg
